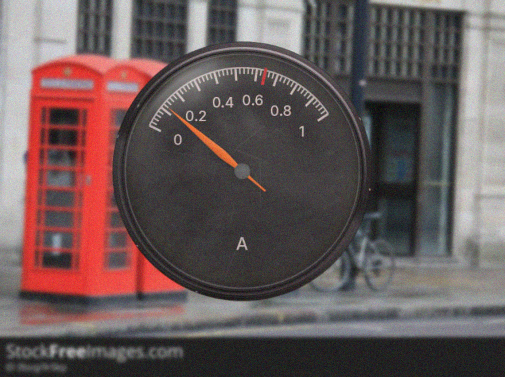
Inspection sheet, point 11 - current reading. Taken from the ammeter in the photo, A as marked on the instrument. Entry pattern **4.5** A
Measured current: **0.12** A
